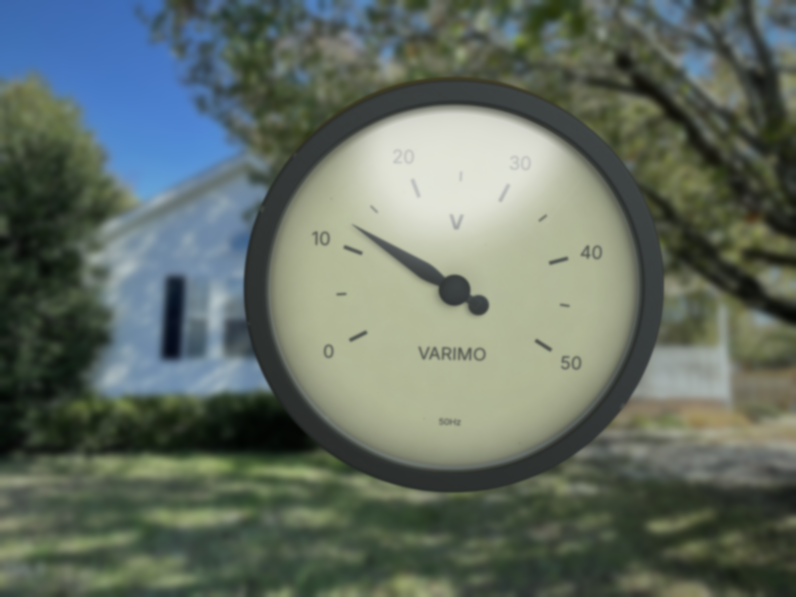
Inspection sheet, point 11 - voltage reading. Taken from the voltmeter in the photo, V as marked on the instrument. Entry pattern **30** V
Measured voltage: **12.5** V
